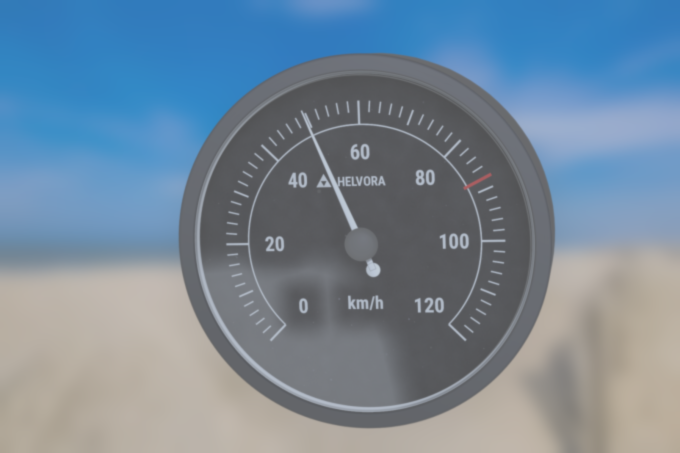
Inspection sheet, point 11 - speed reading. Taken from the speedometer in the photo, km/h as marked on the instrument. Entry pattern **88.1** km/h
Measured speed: **50** km/h
